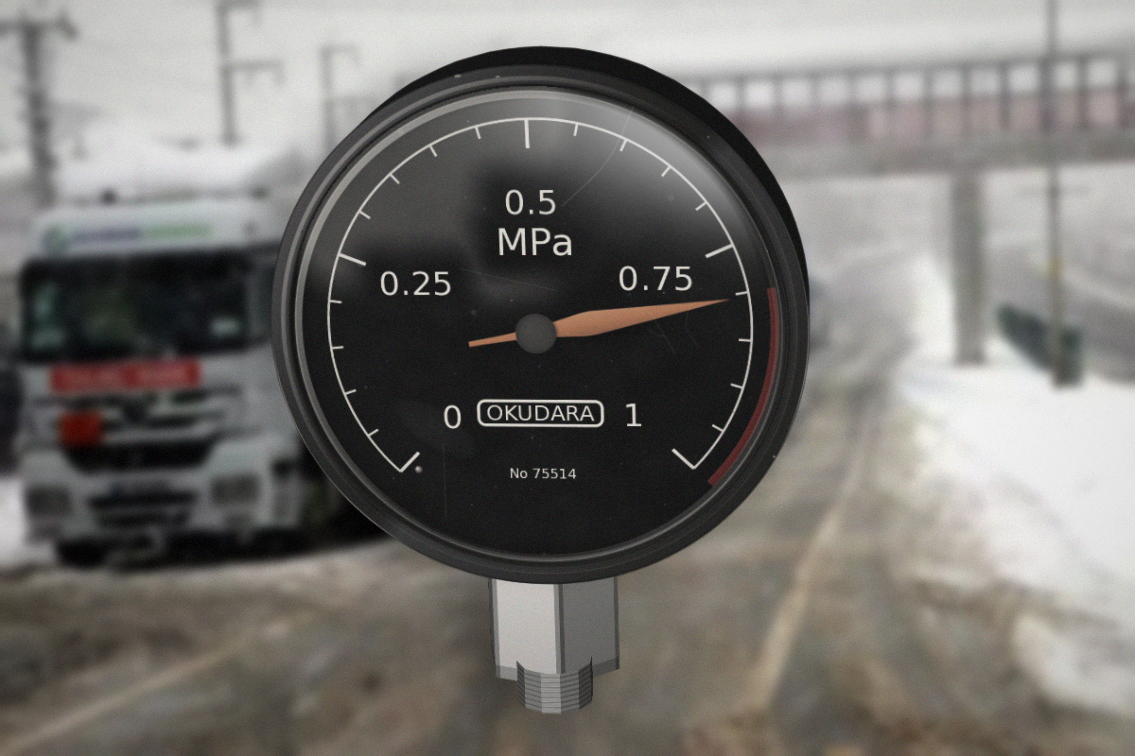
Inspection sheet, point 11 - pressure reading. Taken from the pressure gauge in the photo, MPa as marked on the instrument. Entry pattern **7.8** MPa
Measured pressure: **0.8** MPa
